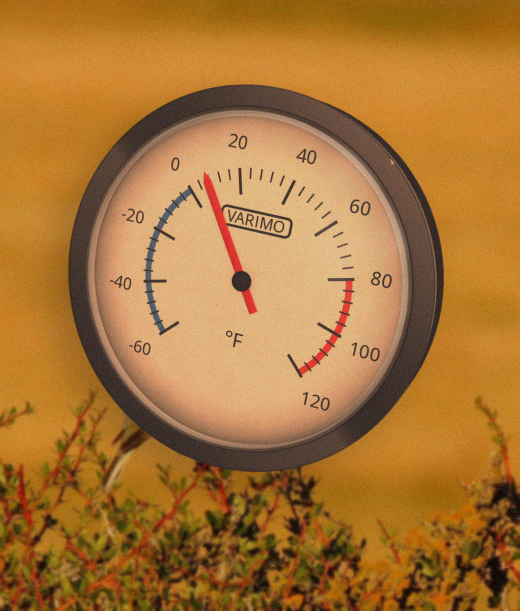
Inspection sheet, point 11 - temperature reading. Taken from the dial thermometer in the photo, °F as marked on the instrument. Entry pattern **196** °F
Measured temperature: **8** °F
